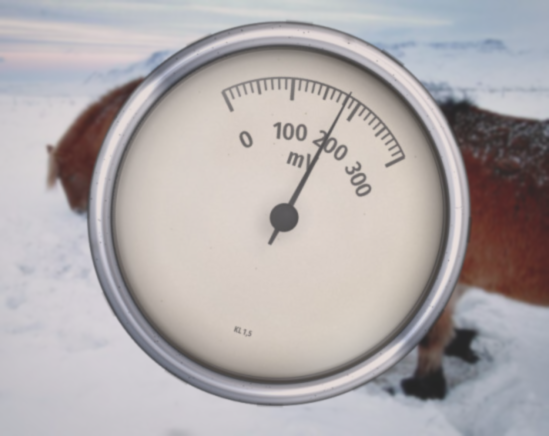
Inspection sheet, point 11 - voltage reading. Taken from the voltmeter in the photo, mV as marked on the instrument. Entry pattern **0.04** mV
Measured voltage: **180** mV
